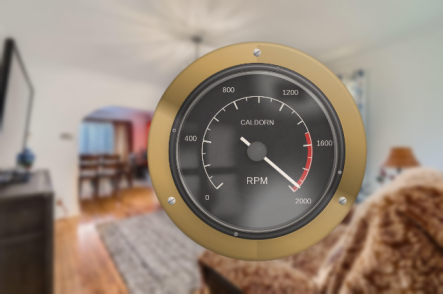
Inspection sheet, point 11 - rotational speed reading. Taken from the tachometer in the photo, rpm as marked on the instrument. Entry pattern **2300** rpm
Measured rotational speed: **1950** rpm
